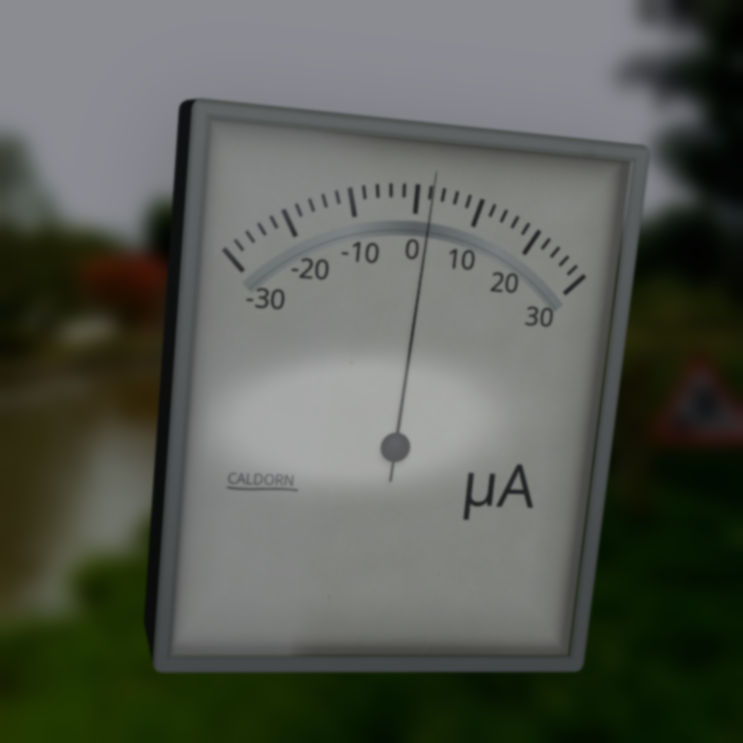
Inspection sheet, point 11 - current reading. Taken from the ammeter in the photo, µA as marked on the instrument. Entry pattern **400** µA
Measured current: **2** µA
